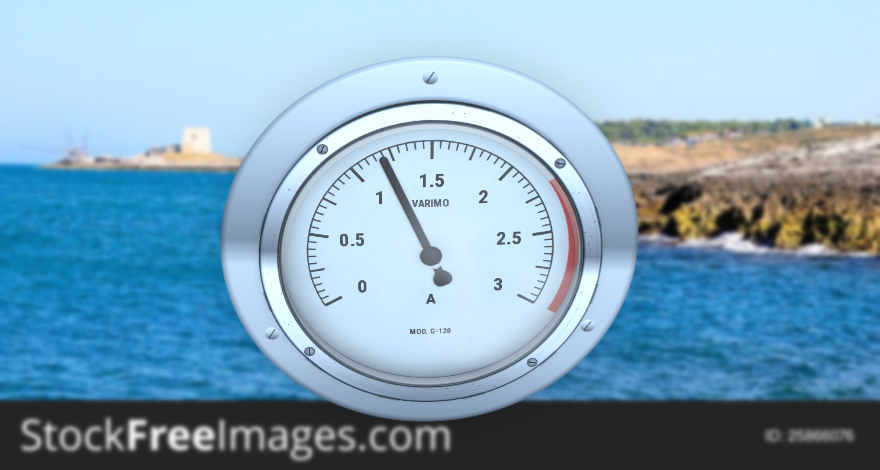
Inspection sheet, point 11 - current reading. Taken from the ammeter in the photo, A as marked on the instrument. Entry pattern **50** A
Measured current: **1.2** A
